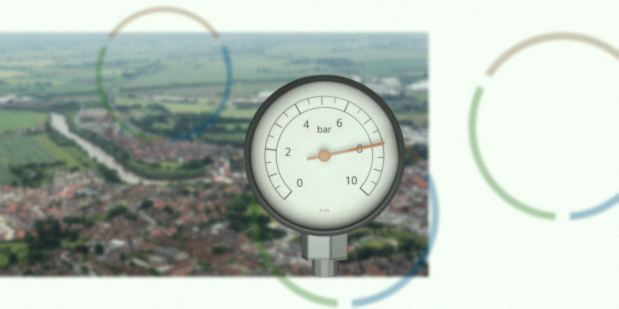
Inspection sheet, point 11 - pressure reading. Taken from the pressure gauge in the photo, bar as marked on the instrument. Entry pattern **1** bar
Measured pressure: **8** bar
